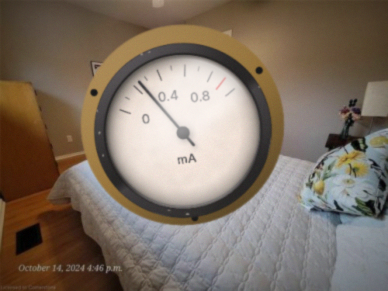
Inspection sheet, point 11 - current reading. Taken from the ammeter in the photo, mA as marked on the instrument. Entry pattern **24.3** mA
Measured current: **0.25** mA
